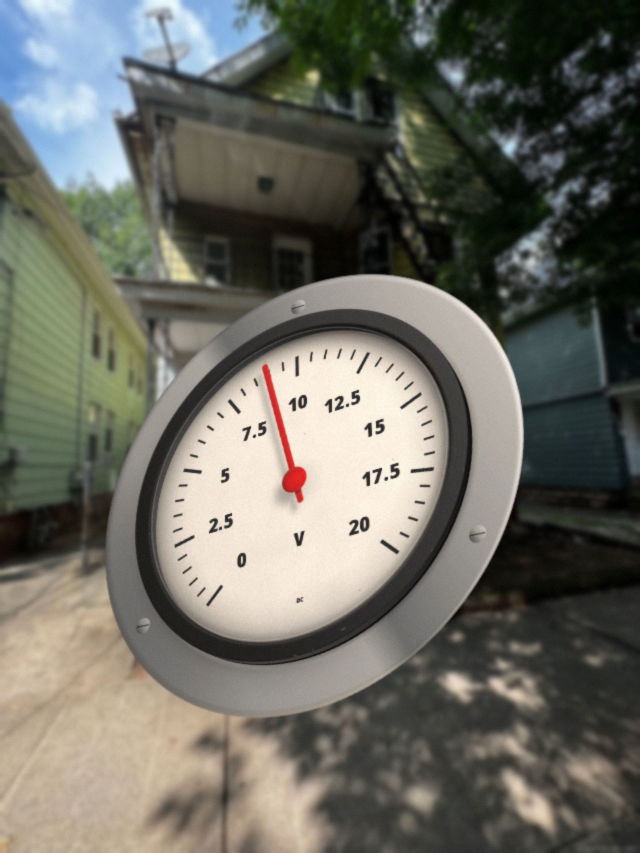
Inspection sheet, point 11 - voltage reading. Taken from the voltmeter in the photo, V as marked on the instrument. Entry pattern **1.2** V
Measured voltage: **9** V
